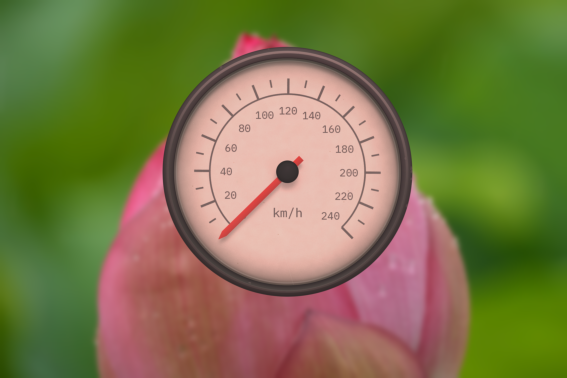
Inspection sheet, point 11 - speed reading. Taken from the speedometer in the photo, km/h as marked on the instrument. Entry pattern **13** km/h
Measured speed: **0** km/h
